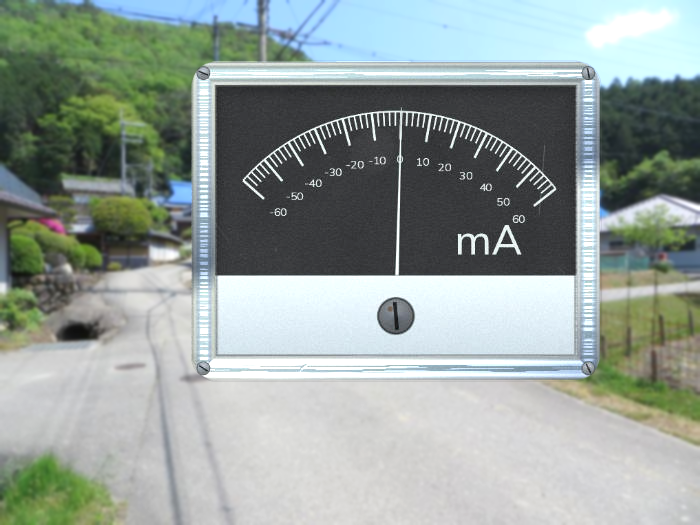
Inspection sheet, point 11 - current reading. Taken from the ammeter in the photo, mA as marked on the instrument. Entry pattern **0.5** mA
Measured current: **0** mA
